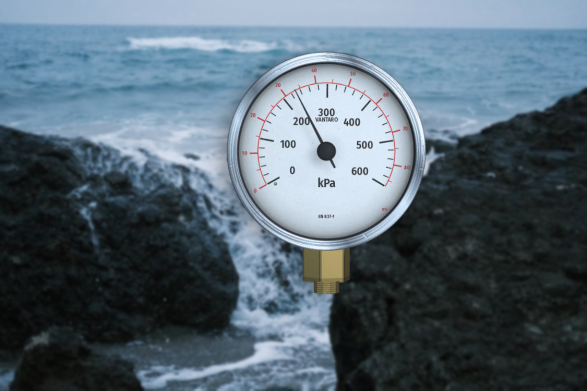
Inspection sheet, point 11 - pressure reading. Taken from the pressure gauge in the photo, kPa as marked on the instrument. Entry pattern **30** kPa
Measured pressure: **230** kPa
